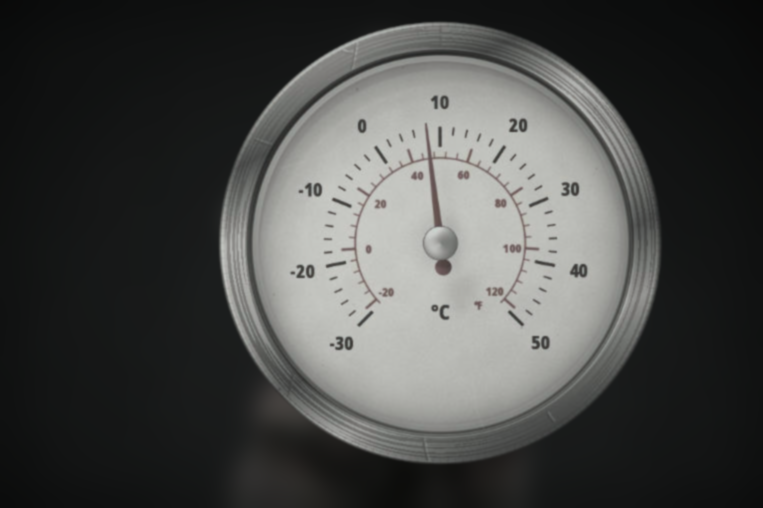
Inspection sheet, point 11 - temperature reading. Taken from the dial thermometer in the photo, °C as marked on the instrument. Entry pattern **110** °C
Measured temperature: **8** °C
